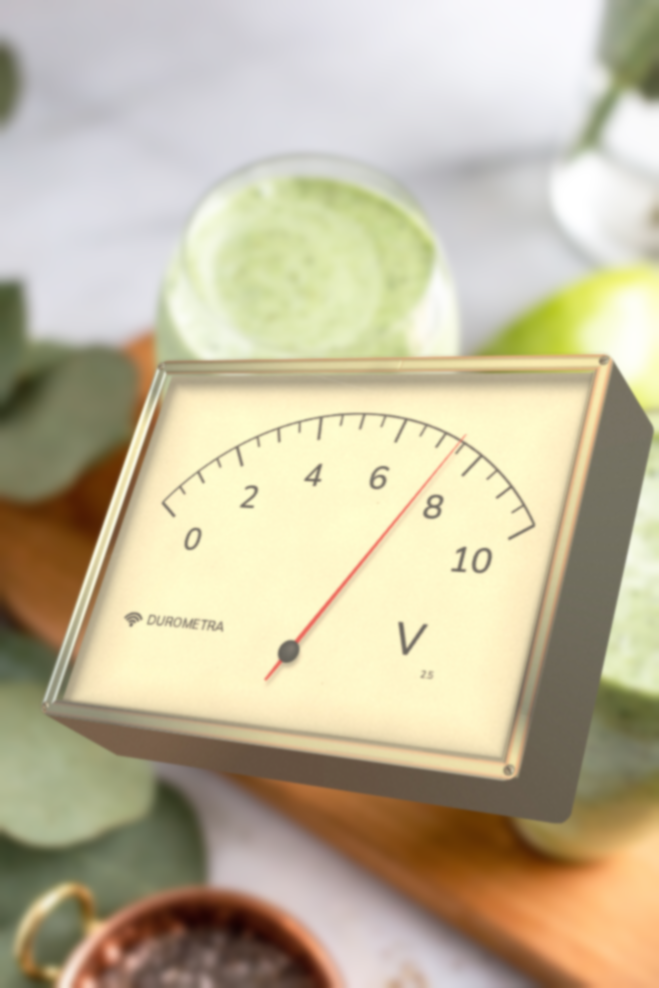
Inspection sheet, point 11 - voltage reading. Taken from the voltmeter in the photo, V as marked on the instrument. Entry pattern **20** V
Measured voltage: **7.5** V
